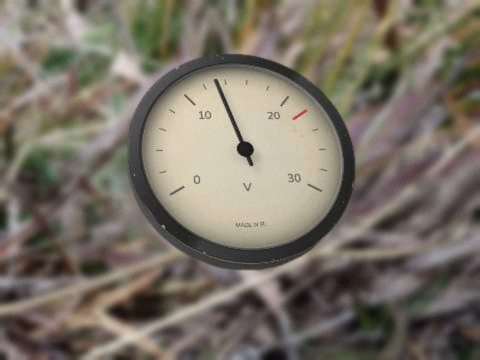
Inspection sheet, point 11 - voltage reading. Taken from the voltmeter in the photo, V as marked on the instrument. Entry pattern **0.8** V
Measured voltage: **13** V
